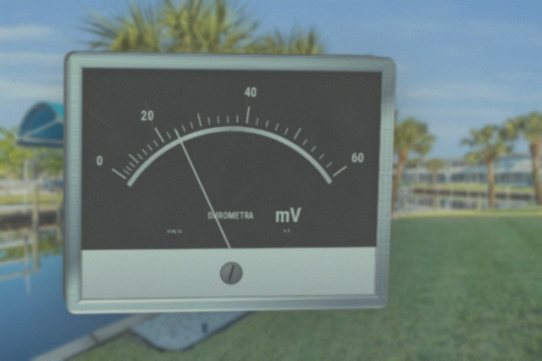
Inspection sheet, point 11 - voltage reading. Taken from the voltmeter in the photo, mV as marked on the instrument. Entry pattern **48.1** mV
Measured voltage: **24** mV
